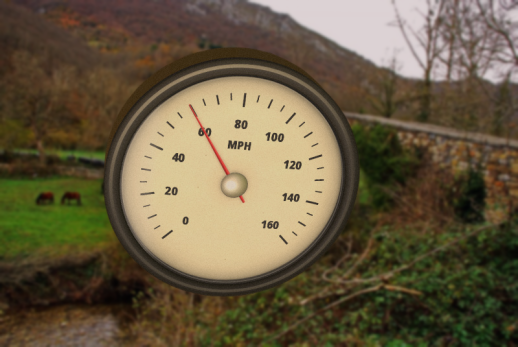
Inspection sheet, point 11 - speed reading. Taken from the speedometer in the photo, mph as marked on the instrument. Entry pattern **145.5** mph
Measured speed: **60** mph
